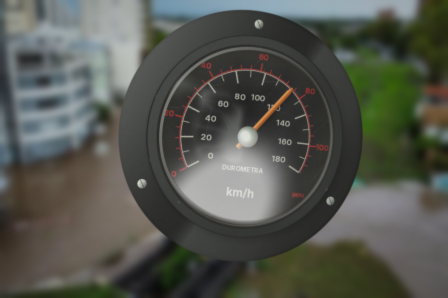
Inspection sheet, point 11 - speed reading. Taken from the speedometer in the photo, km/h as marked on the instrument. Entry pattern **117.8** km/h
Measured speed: **120** km/h
